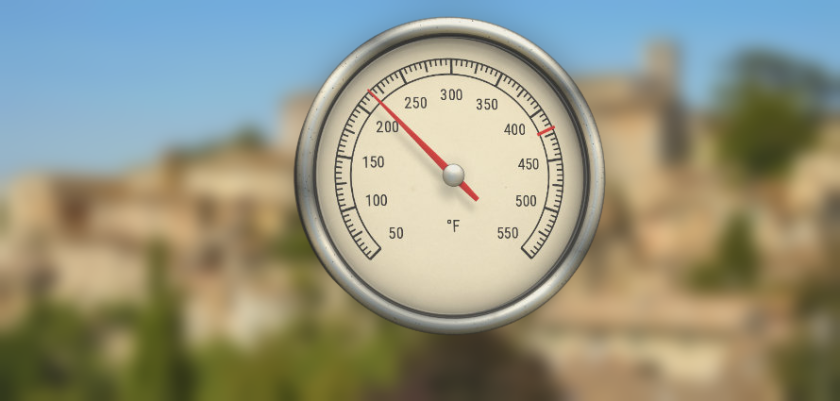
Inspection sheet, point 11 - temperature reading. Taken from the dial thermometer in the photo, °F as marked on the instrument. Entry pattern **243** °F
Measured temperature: **215** °F
